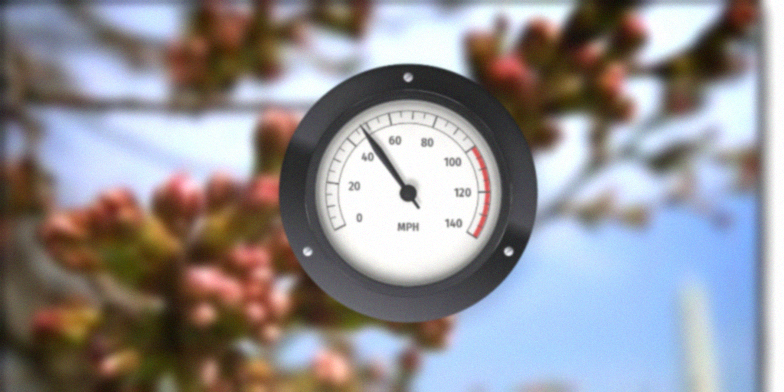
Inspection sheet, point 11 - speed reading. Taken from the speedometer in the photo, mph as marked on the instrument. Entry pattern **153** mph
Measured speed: **47.5** mph
